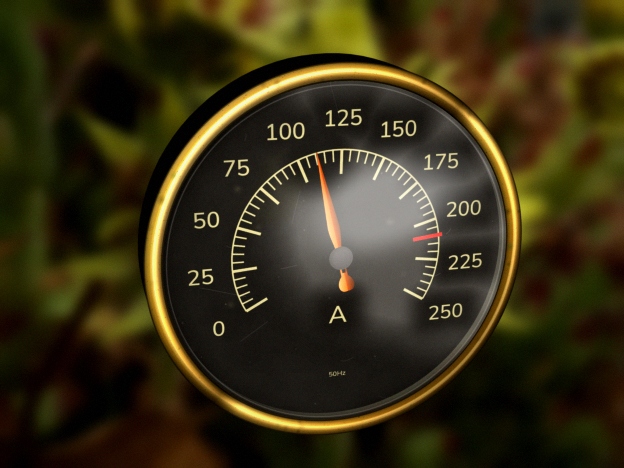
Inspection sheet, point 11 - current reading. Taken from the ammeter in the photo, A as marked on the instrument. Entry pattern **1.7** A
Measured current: **110** A
